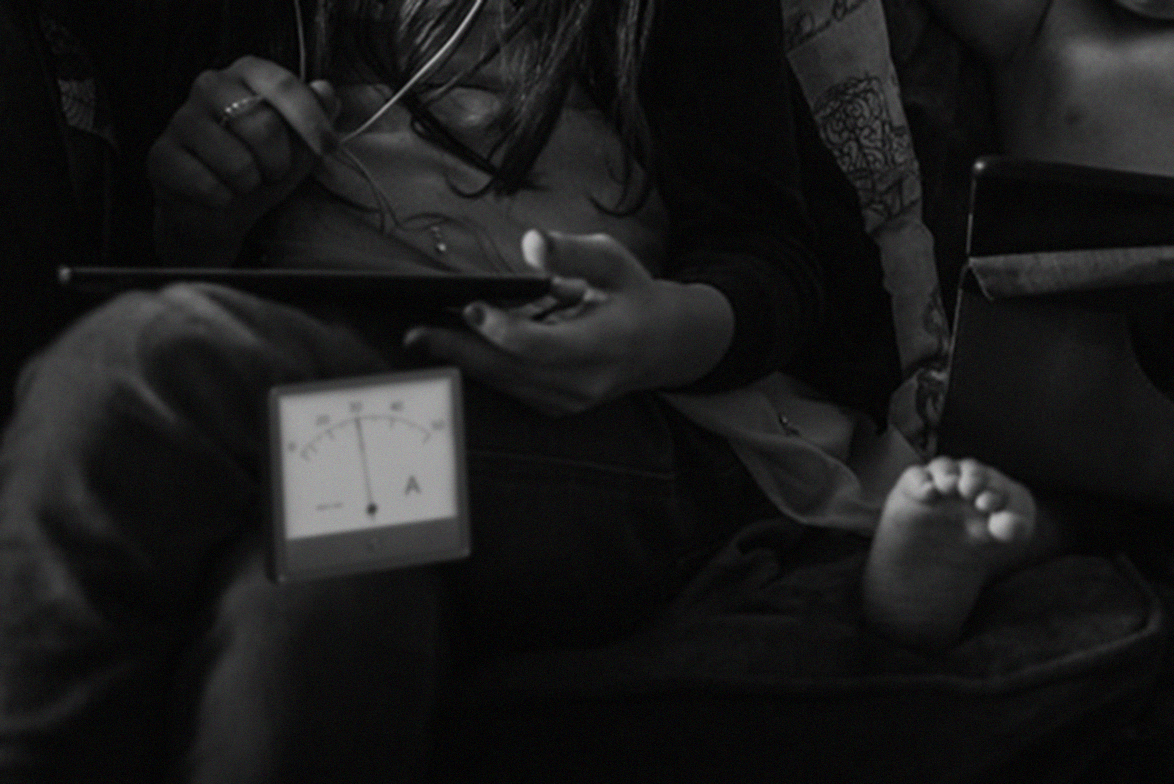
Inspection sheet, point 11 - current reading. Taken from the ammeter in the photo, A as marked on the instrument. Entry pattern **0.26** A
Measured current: **30** A
